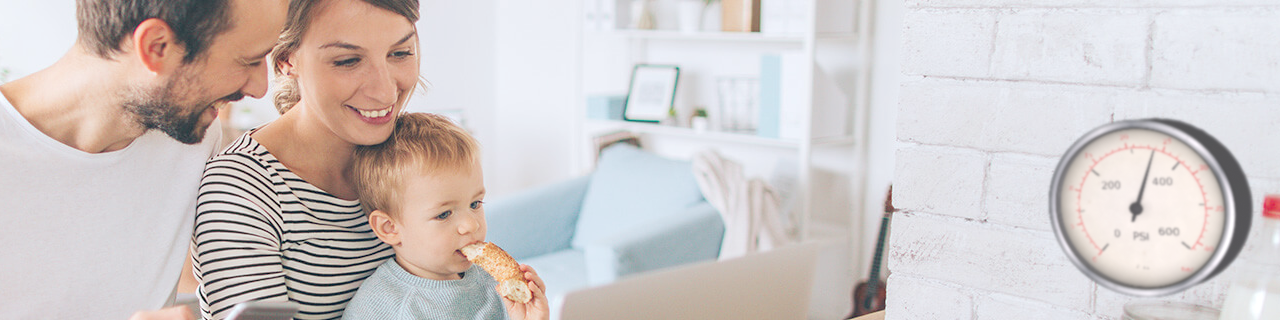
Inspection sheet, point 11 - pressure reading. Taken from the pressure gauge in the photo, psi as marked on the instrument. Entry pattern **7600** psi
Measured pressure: **350** psi
